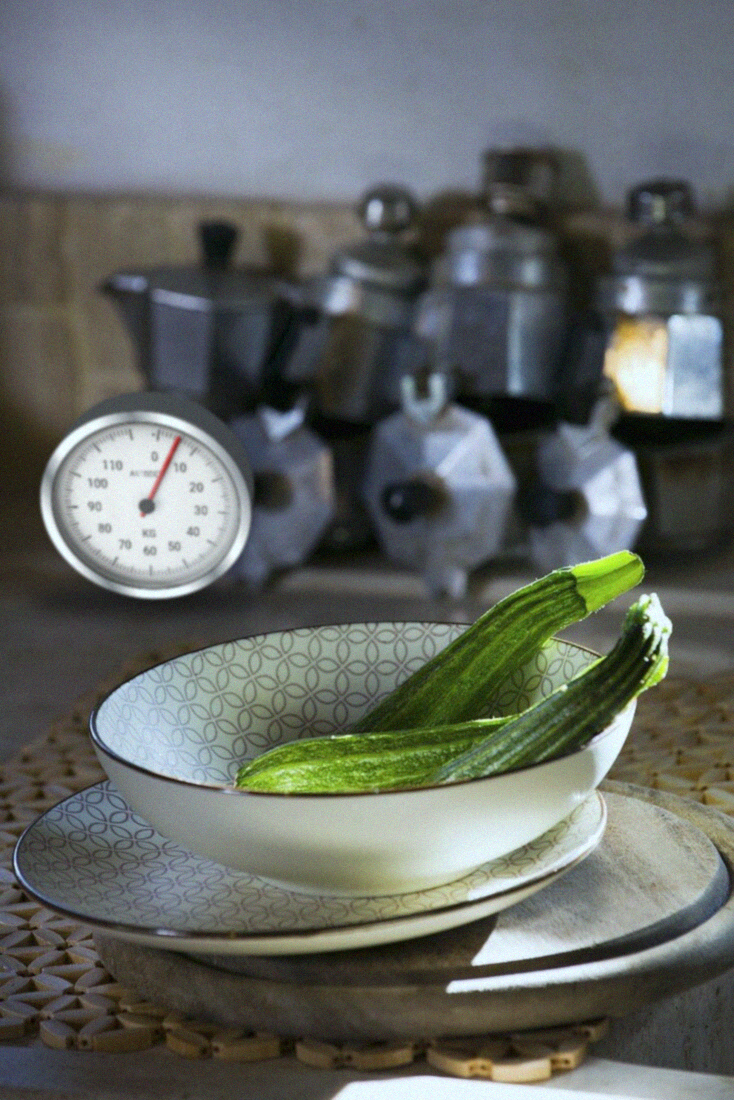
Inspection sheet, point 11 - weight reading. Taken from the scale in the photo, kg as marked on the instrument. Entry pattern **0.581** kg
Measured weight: **5** kg
